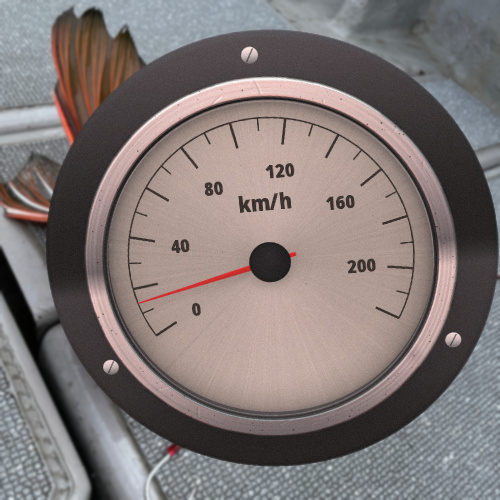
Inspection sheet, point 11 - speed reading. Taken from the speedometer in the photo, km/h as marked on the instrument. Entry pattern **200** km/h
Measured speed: **15** km/h
